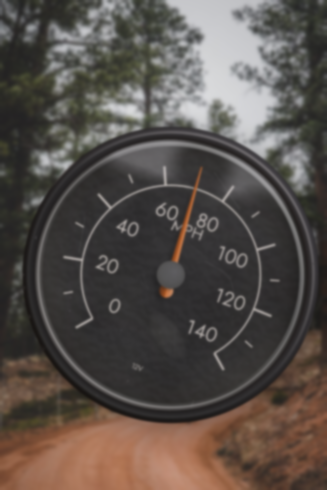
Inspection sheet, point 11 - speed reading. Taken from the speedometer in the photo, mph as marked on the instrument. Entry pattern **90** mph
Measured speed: **70** mph
